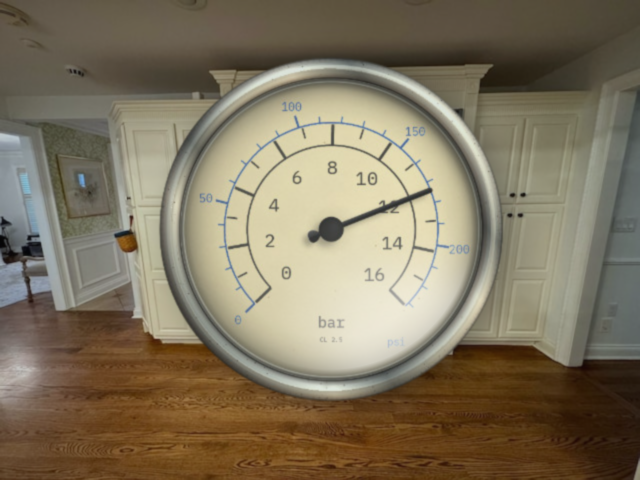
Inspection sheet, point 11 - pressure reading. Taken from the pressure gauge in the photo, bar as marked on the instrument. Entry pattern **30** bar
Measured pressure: **12** bar
